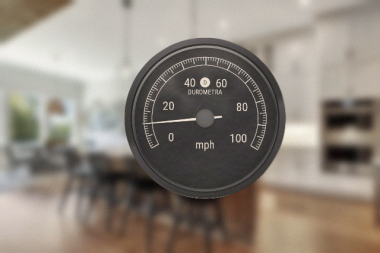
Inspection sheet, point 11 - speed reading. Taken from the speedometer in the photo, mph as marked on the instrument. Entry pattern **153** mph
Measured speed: **10** mph
